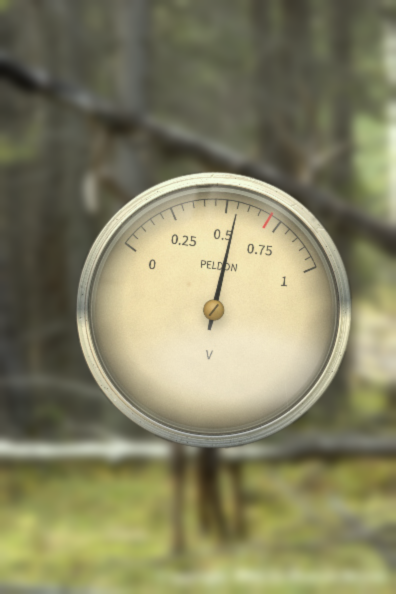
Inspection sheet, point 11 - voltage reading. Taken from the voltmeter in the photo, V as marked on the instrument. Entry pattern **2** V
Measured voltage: **0.55** V
